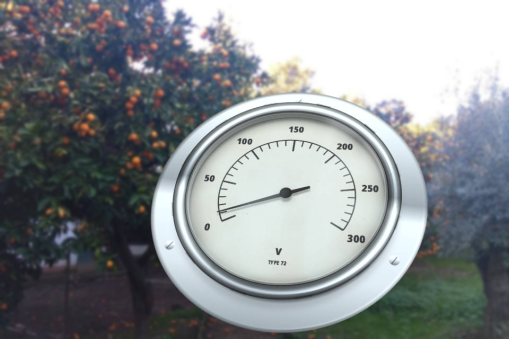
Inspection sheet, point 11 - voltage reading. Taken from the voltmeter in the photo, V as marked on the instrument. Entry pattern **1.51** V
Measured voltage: **10** V
